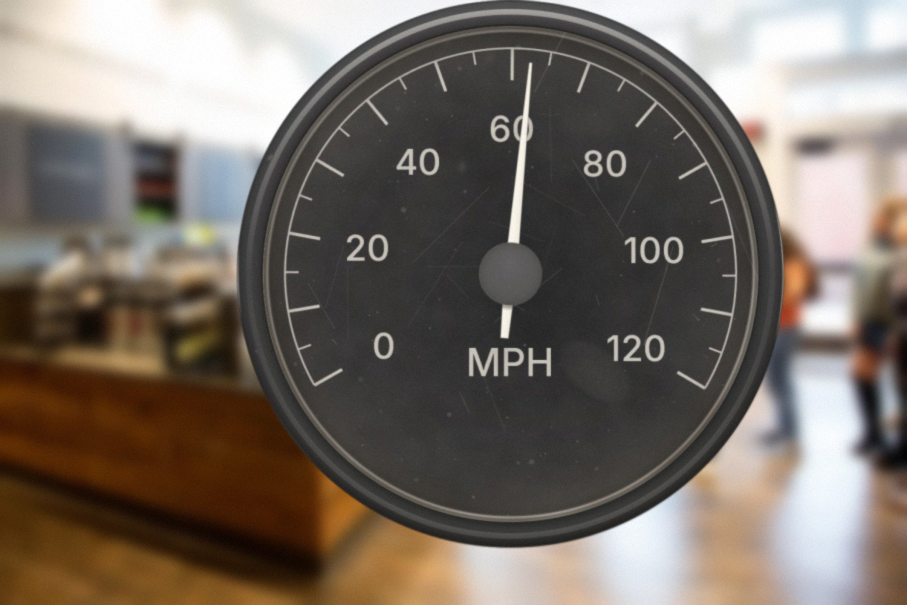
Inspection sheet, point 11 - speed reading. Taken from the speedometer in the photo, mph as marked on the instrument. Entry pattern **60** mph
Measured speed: **62.5** mph
